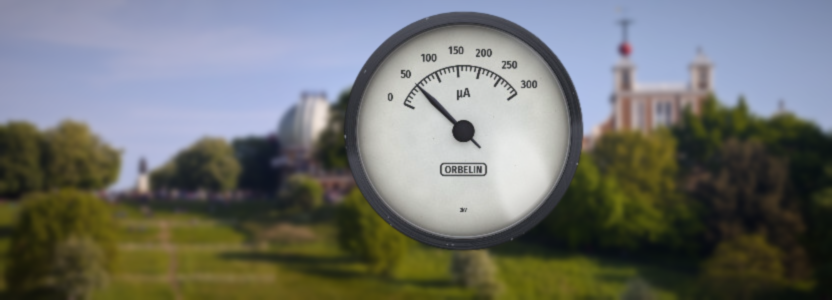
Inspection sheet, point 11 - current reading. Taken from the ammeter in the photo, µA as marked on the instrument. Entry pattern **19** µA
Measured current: **50** µA
